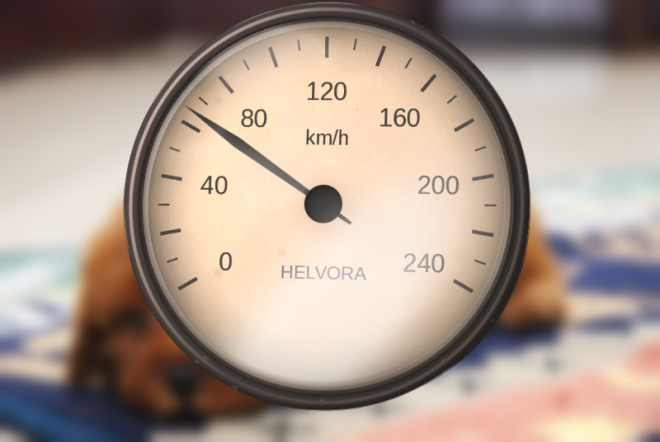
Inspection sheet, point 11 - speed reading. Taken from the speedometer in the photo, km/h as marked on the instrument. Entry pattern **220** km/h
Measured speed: **65** km/h
